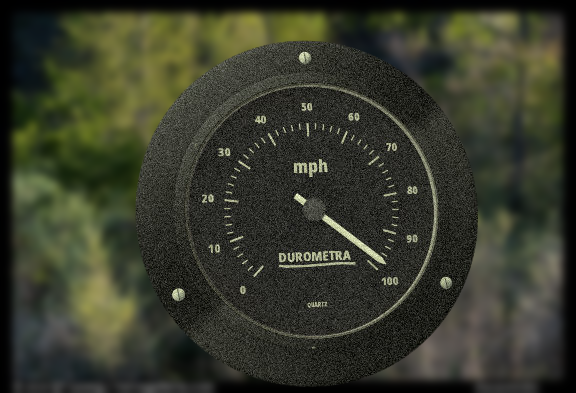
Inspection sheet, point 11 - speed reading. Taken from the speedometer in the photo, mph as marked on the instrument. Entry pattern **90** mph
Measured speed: **98** mph
